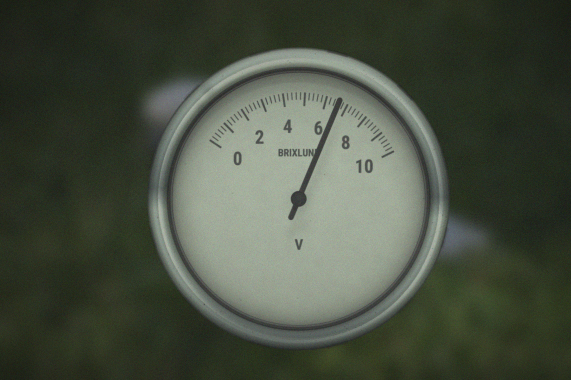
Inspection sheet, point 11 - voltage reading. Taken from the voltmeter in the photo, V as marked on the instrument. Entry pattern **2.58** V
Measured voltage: **6.6** V
